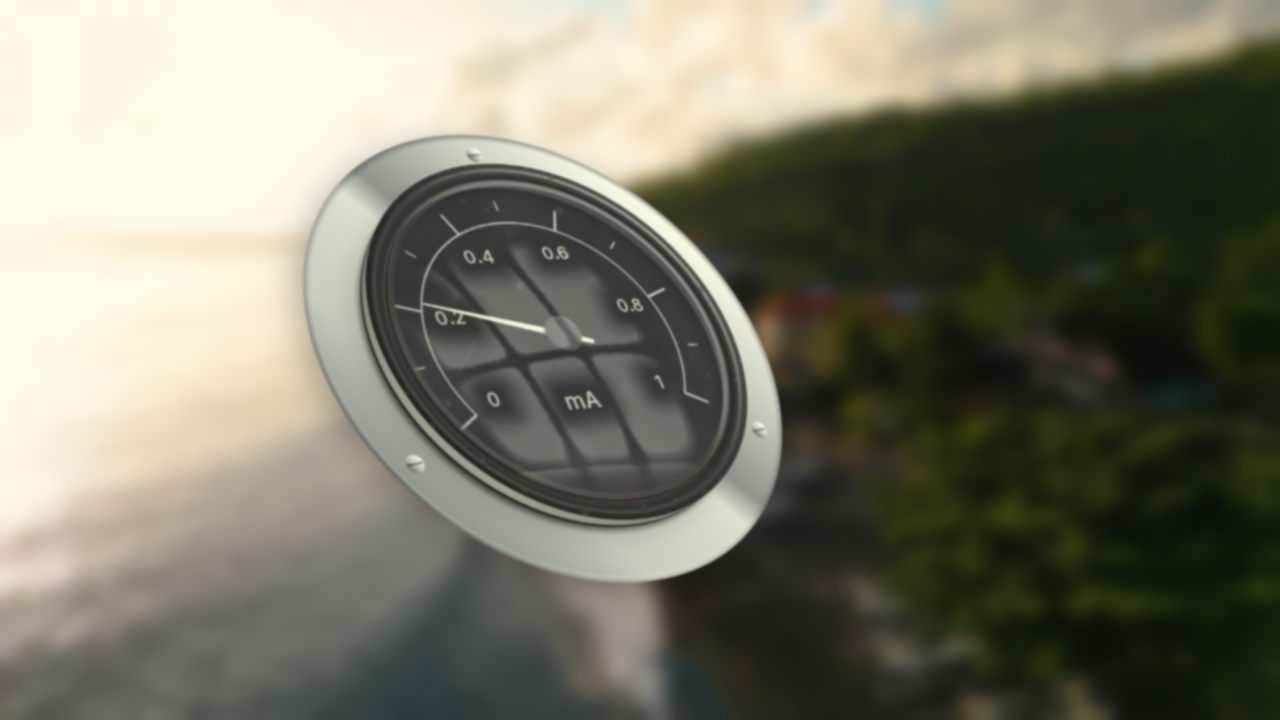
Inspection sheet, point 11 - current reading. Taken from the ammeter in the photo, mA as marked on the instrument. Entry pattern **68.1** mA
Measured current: **0.2** mA
